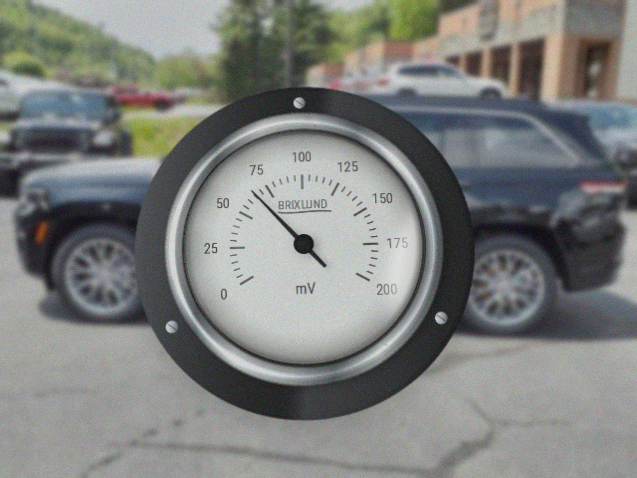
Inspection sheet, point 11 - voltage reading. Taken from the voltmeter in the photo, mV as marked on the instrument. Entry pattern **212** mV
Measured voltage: **65** mV
